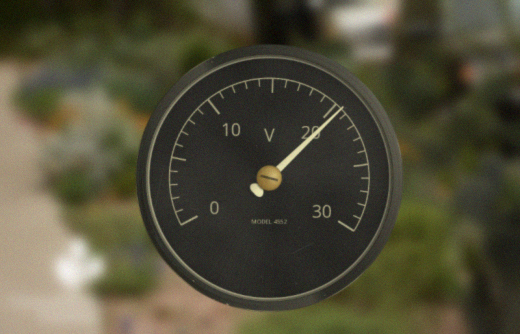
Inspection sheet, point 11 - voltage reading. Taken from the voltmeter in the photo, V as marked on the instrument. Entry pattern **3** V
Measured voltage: **20.5** V
